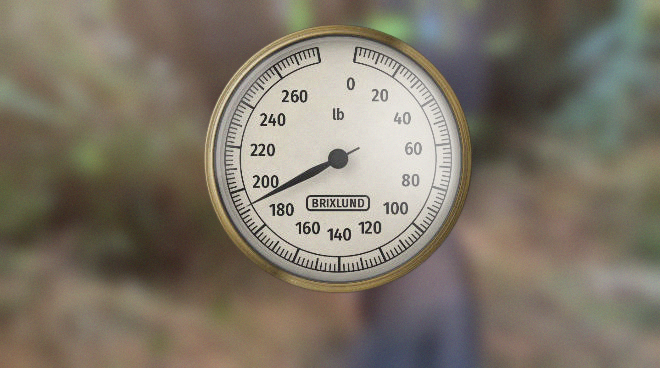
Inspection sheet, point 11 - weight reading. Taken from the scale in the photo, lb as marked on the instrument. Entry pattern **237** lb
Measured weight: **192** lb
